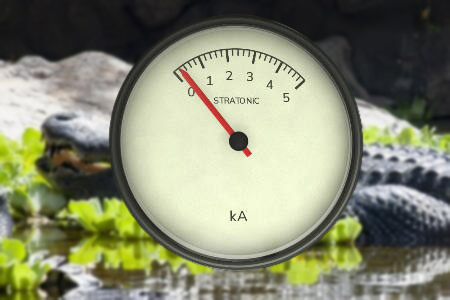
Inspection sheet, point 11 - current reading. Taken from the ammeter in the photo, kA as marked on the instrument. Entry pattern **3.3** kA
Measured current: **0.2** kA
